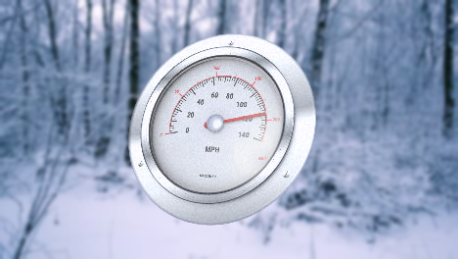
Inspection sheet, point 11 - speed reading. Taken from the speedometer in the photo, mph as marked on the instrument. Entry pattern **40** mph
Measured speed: **120** mph
